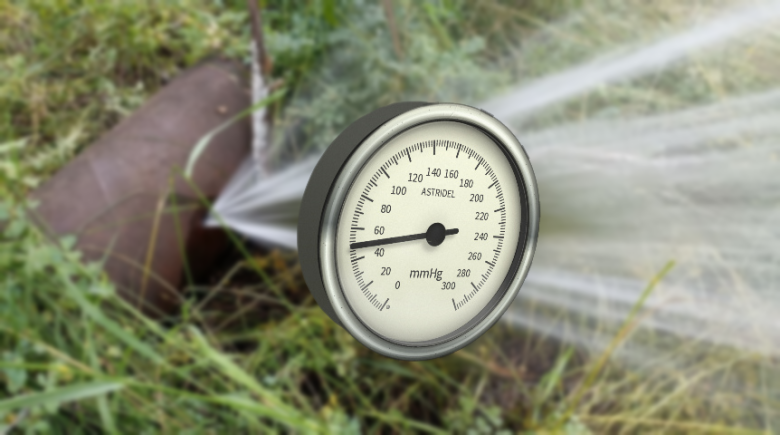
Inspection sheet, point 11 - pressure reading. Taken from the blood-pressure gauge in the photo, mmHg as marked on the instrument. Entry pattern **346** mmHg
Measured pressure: **50** mmHg
